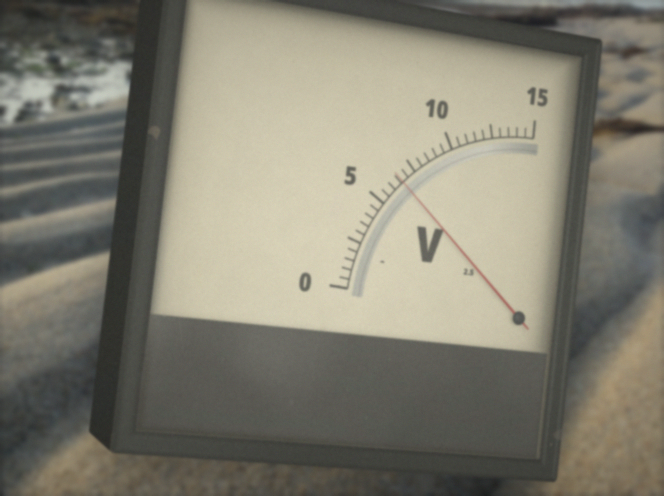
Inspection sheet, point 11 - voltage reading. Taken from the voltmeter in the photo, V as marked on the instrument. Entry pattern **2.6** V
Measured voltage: **6.5** V
